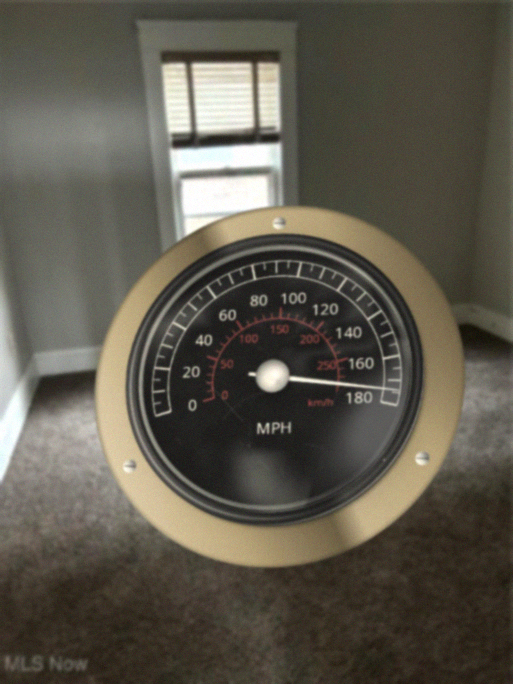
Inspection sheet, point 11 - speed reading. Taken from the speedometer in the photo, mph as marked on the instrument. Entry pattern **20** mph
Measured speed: **175** mph
